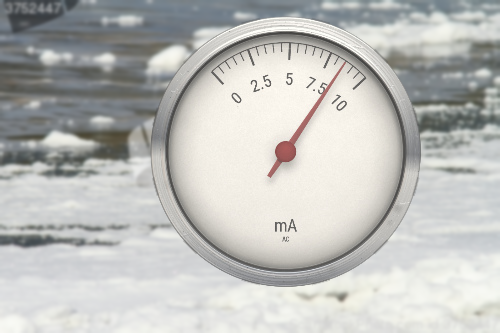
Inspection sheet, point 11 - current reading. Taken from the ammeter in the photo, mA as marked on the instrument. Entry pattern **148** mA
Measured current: **8.5** mA
